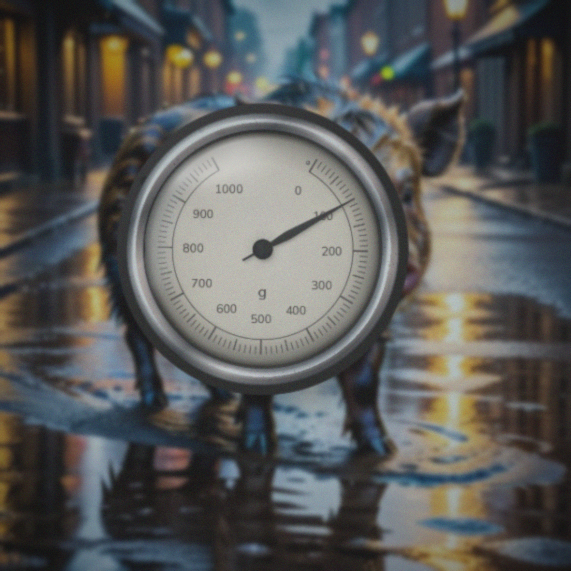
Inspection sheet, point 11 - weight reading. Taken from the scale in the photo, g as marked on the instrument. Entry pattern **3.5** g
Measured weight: **100** g
